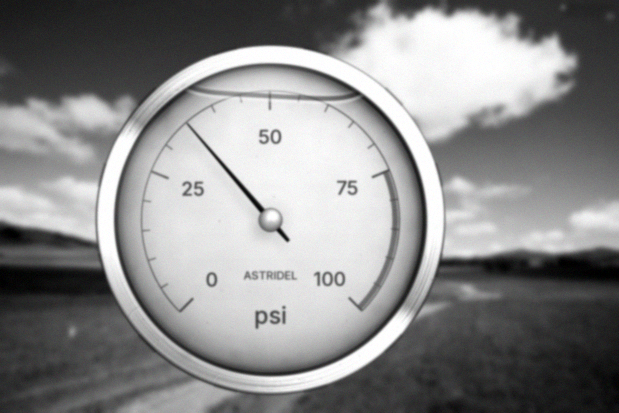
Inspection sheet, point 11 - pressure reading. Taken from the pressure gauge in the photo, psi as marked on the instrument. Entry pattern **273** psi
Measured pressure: **35** psi
